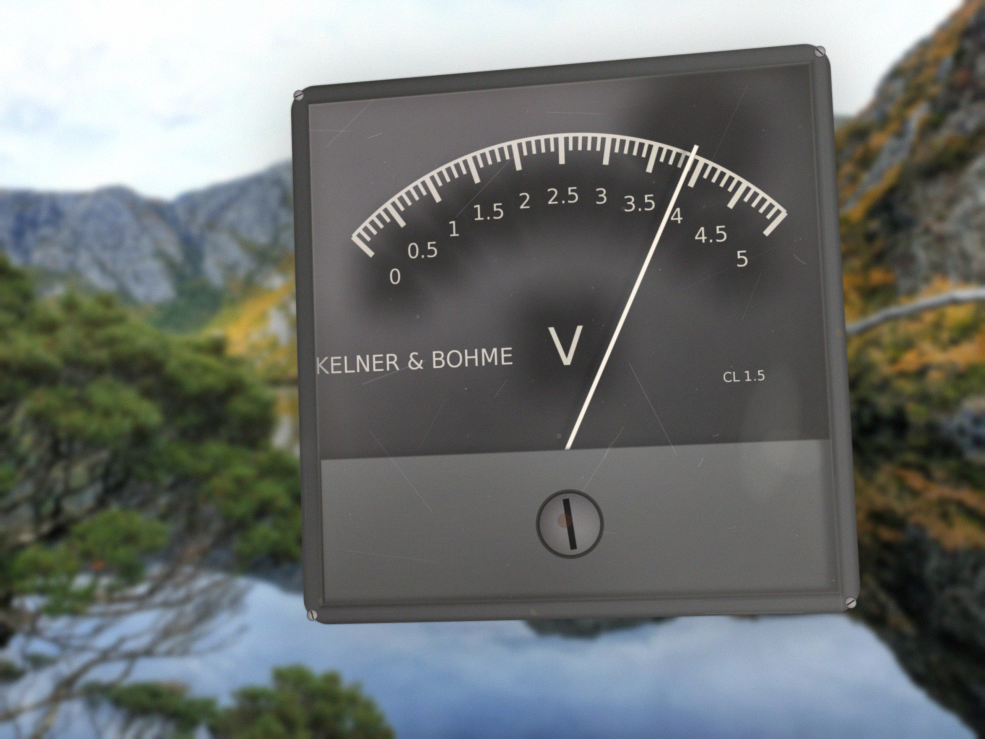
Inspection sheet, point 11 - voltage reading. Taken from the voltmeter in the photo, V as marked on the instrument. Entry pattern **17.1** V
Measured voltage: **3.9** V
